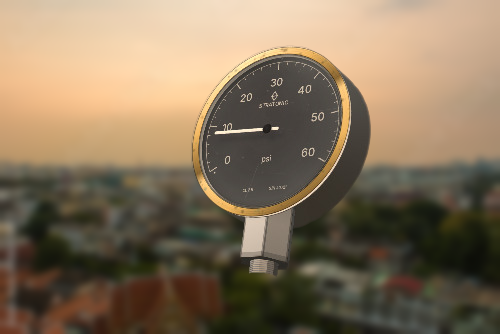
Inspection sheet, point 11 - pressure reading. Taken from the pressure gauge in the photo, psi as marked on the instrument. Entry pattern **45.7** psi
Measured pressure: **8** psi
